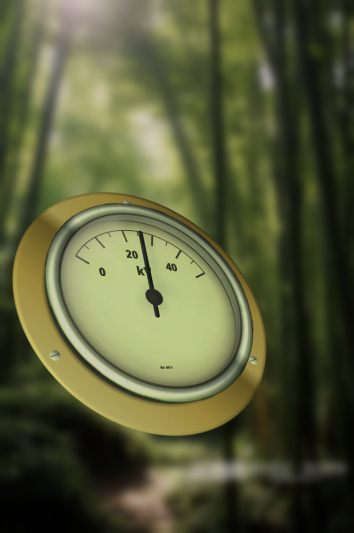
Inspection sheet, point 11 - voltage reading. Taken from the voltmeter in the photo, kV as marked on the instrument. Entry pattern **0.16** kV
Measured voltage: **25** kV
